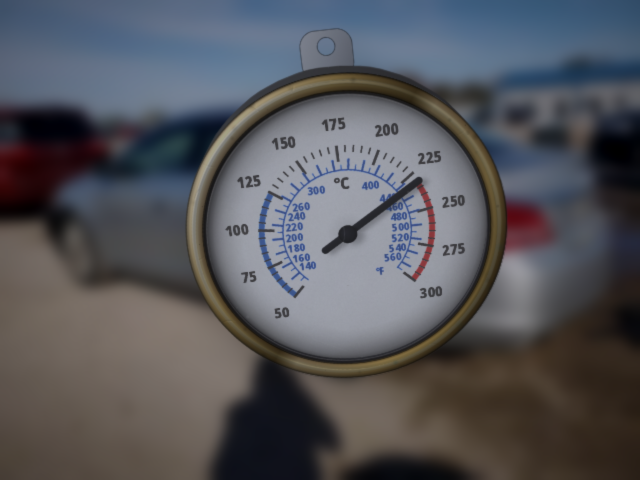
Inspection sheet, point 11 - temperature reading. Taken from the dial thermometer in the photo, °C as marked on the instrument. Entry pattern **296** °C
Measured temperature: **230** °C
